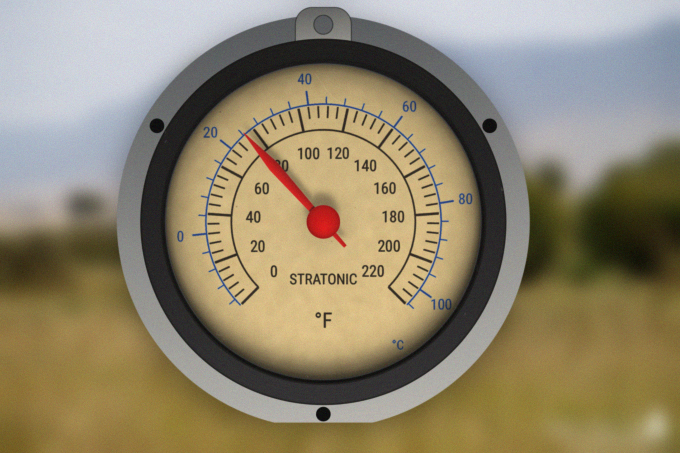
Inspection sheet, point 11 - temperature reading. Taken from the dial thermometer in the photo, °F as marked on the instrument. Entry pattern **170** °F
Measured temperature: **76** °F
